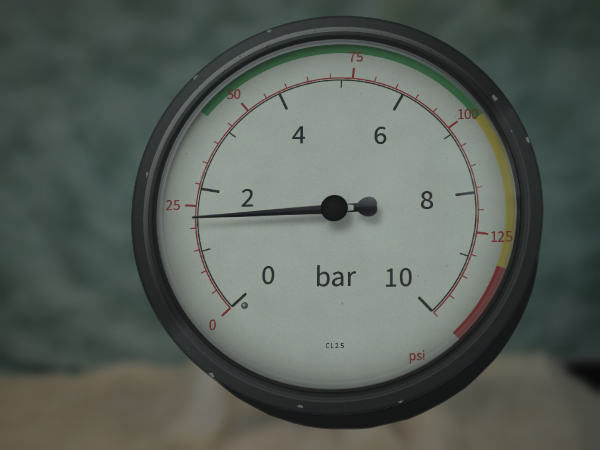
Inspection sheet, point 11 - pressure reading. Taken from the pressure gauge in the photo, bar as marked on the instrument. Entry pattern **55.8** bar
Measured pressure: **1.5** bar
